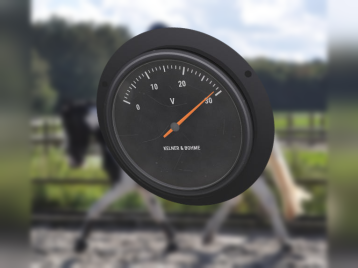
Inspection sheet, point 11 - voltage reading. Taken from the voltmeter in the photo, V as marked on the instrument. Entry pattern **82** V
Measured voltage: **29** V
